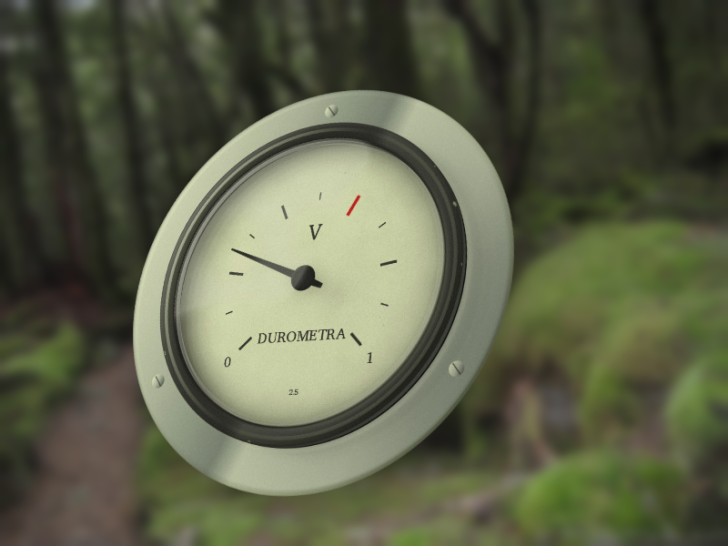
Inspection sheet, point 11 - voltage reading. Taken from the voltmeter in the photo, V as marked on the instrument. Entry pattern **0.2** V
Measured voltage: **0.25** V
